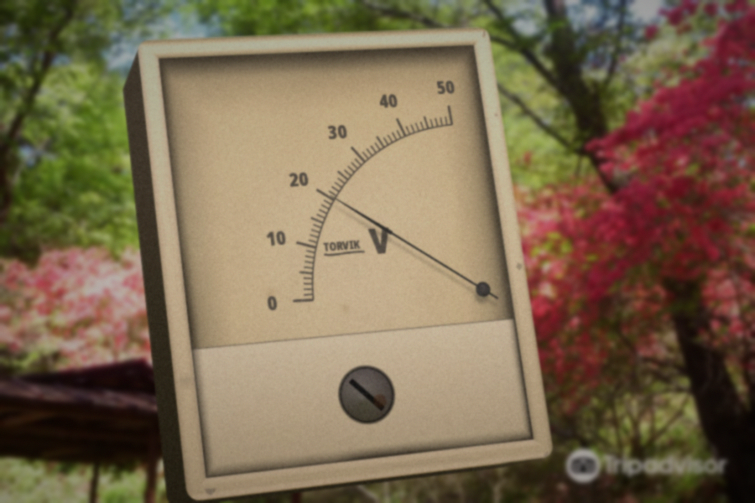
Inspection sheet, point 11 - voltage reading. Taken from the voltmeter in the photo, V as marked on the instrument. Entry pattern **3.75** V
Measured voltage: **20** V
